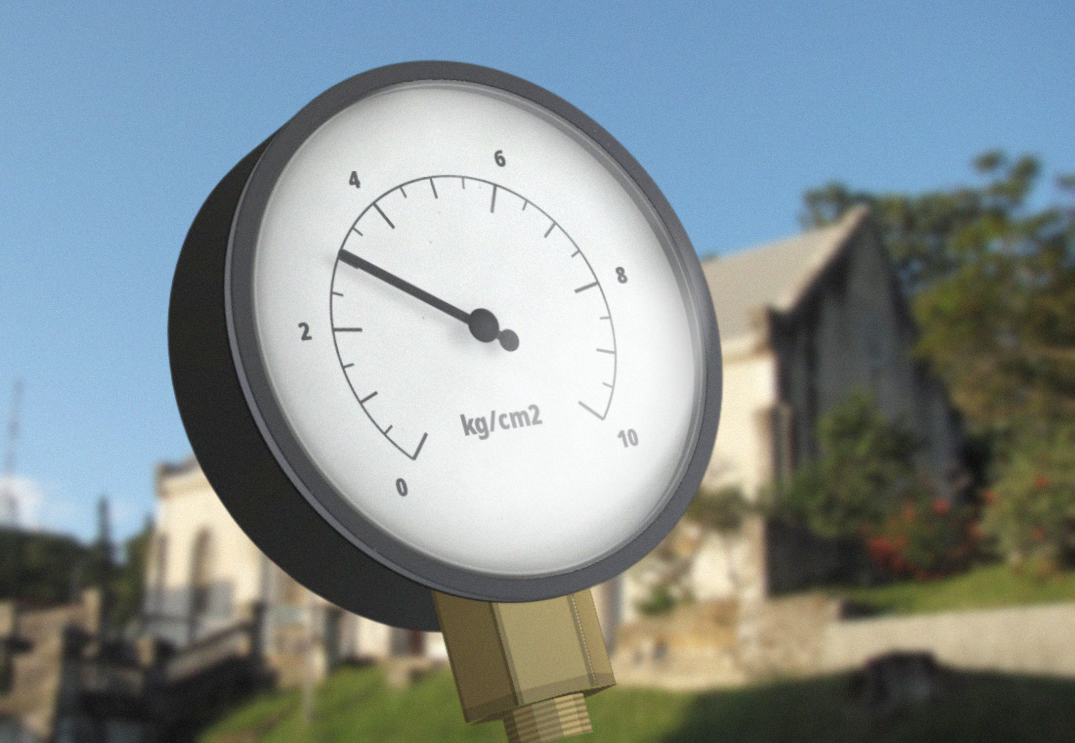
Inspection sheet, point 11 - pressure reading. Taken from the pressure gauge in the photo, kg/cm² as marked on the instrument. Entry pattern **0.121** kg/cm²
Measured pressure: **3** kg/cm²
